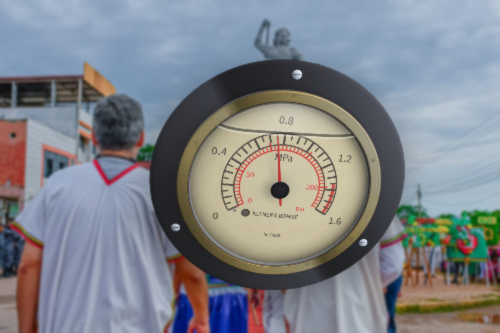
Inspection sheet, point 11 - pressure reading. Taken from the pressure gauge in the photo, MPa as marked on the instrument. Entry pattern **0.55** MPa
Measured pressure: **0.75** MPa
